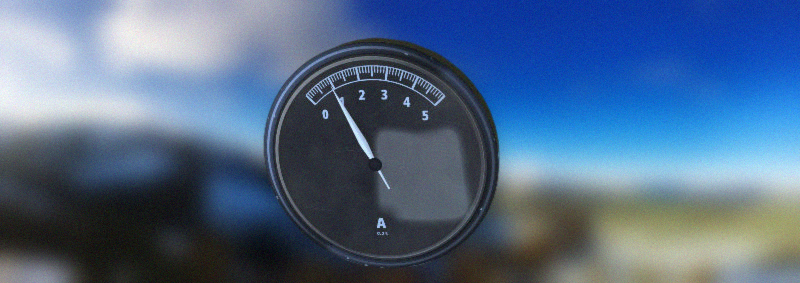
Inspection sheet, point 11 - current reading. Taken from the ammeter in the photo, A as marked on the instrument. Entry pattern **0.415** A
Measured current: **1** A
